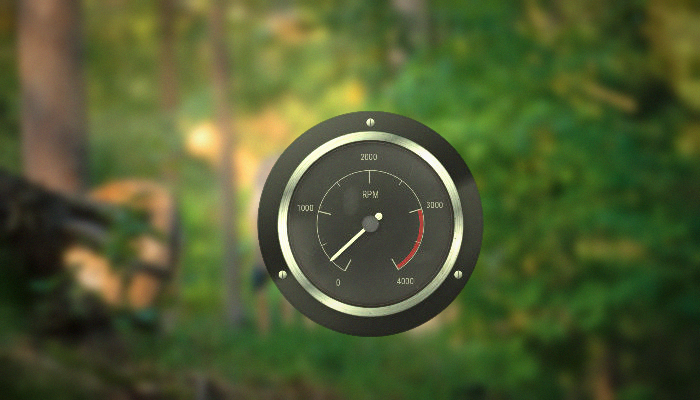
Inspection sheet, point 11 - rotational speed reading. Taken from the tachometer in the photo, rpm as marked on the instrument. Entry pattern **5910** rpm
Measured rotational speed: **250** rpm
